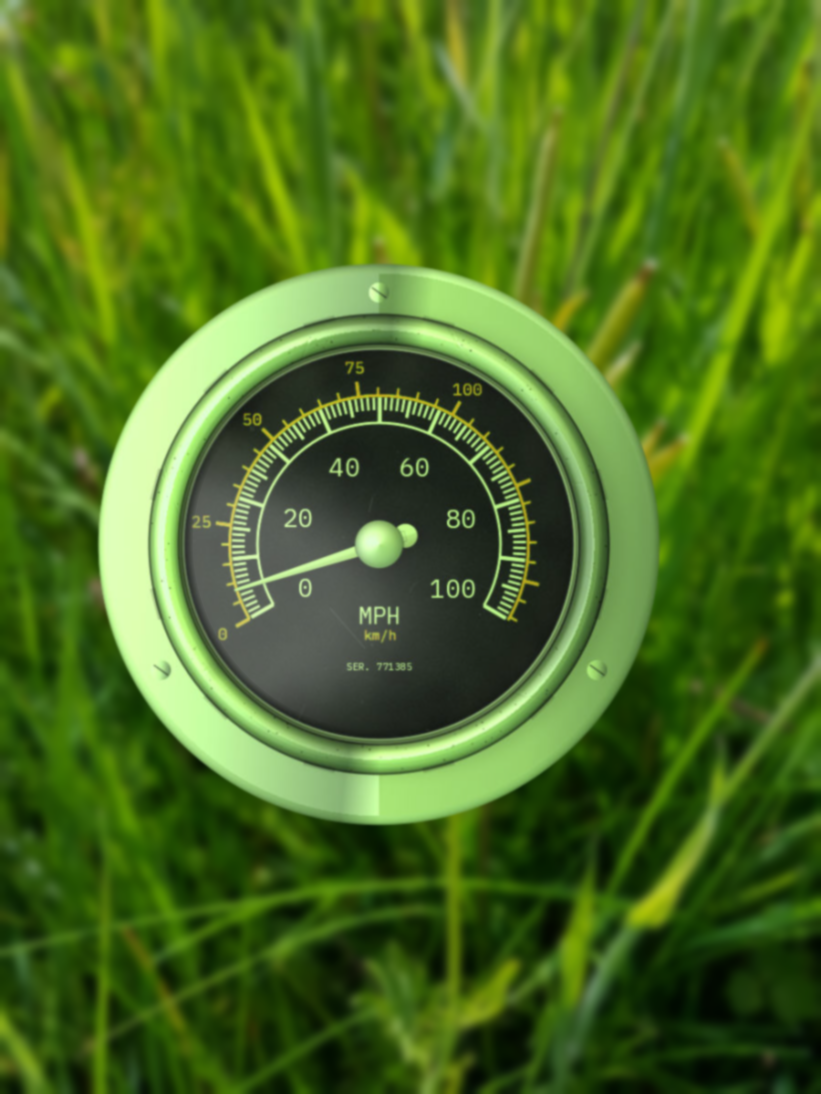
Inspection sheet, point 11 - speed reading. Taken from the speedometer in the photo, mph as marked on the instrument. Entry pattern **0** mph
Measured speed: **5** mph
